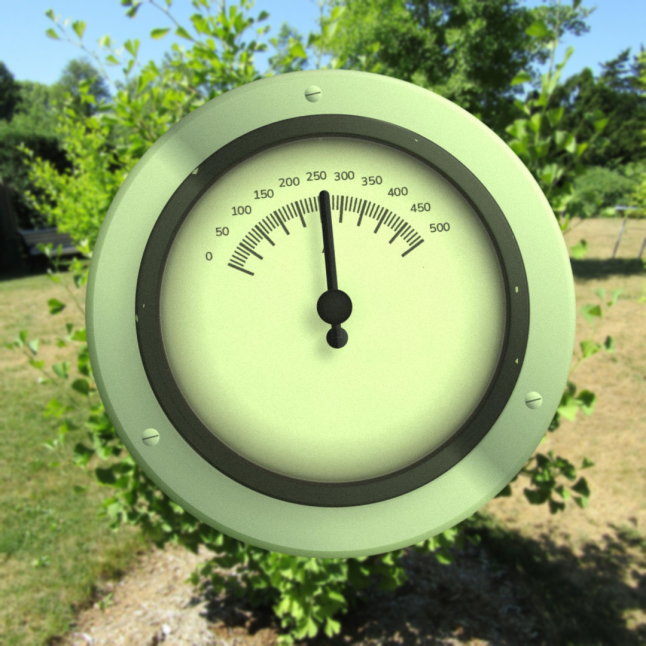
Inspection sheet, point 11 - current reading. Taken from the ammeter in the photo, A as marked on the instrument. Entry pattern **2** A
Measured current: **260** A
